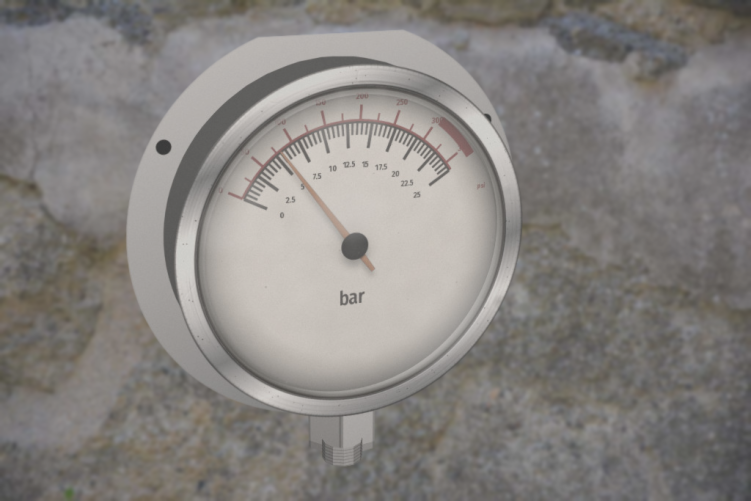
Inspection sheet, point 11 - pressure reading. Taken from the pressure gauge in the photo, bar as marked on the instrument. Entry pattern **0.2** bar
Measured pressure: **5.5** bar
